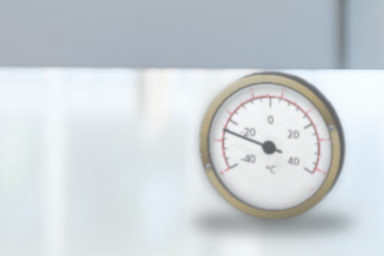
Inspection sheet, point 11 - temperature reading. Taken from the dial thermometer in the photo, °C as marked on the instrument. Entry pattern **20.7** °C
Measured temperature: **-24** °C
